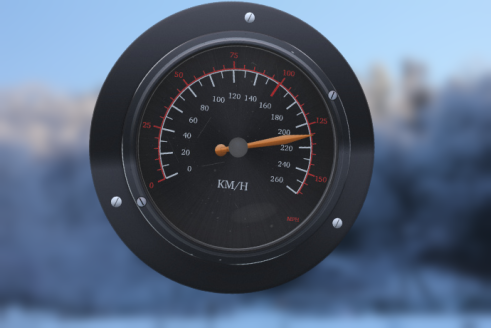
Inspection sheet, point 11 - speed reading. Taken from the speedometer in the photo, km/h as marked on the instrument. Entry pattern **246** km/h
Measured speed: **210** km/h
